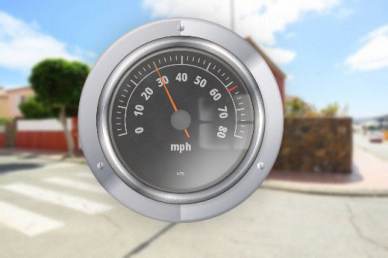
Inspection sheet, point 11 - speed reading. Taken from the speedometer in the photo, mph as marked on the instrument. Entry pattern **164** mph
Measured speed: **30** mph
